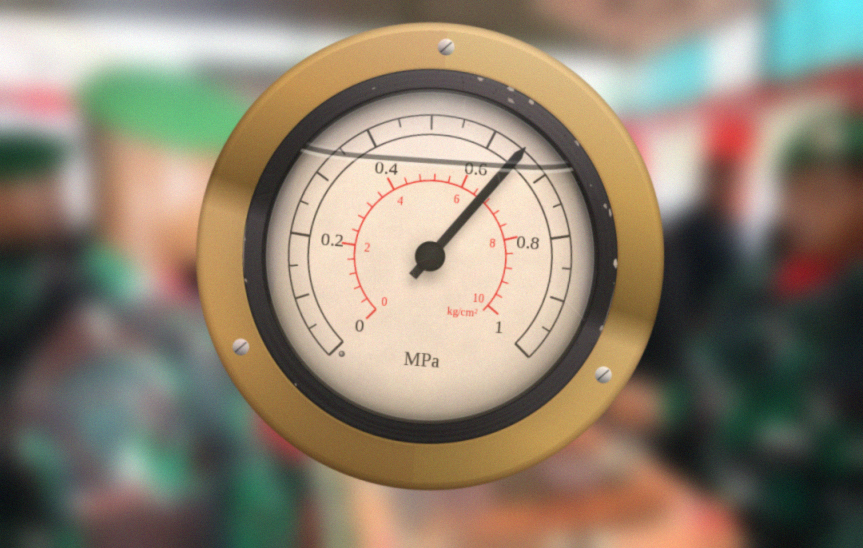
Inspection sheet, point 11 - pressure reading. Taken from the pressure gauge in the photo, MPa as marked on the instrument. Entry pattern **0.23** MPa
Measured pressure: **0.65** MPa
